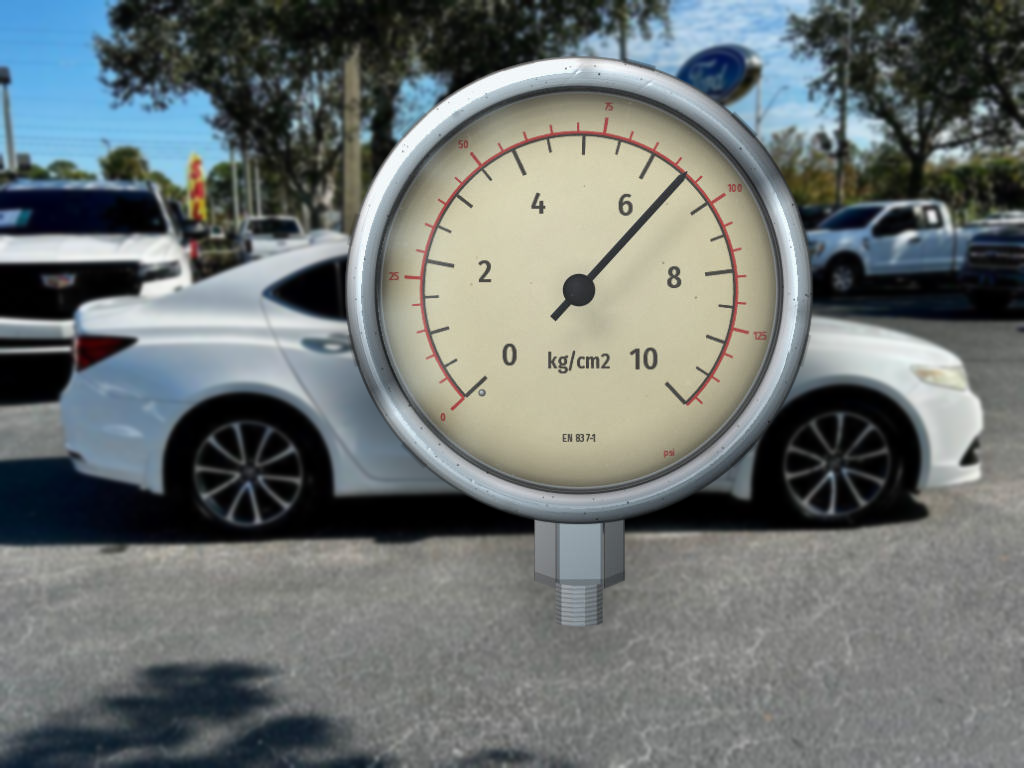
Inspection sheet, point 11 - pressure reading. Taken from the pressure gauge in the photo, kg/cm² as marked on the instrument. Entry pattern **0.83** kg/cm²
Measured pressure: **6.5** kg/cm²
